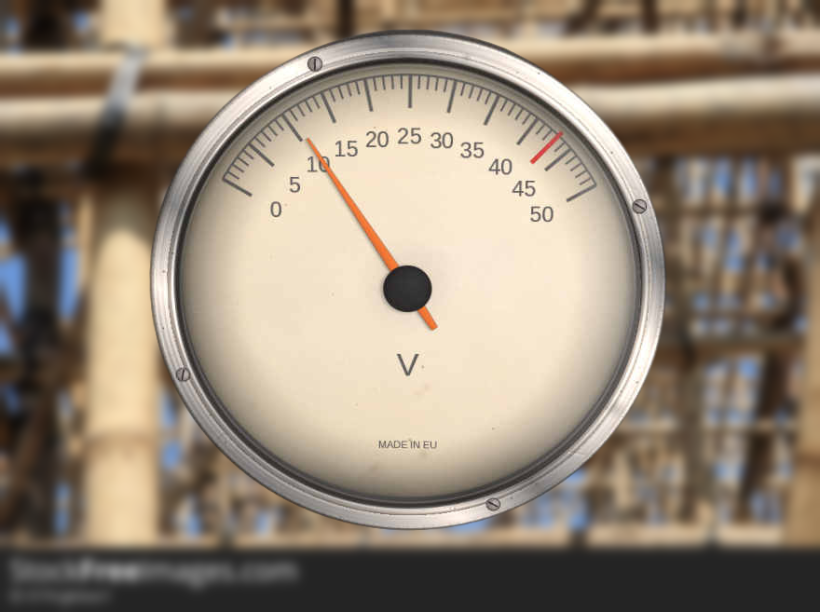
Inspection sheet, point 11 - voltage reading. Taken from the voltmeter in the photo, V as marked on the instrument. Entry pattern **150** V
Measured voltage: **11** V
